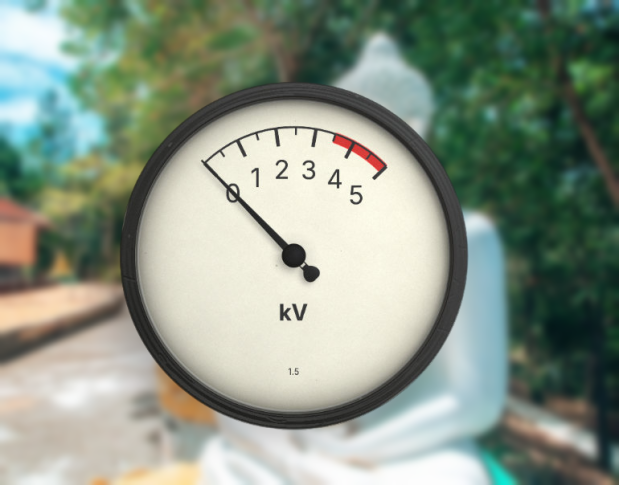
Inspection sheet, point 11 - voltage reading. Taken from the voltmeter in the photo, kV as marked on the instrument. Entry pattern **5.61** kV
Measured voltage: **0** kV
